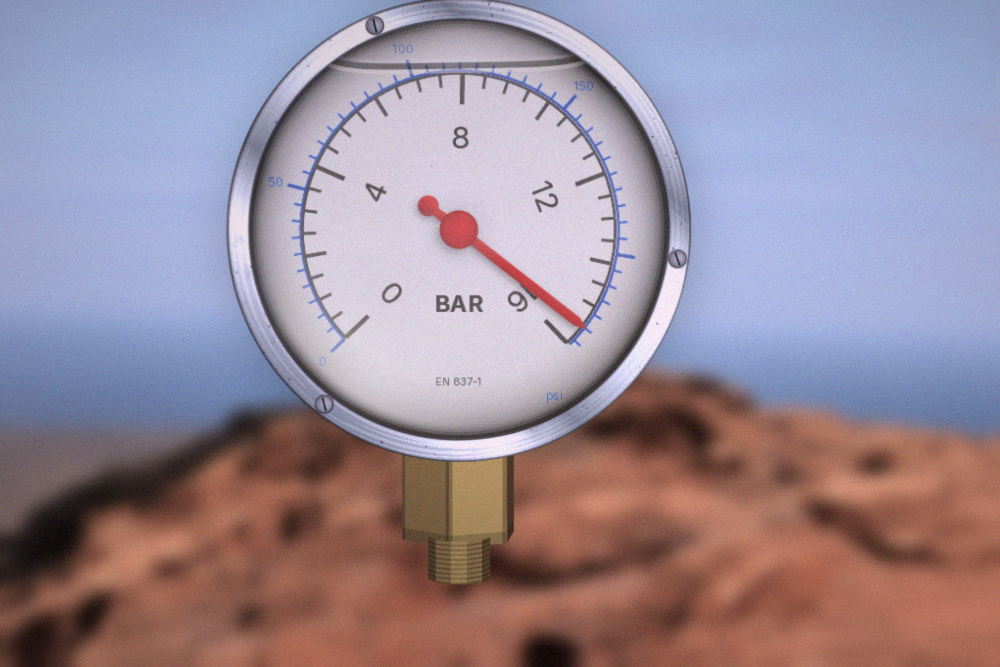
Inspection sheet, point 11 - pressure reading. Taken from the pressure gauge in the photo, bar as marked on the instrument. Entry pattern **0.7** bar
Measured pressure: **15.5** bar
